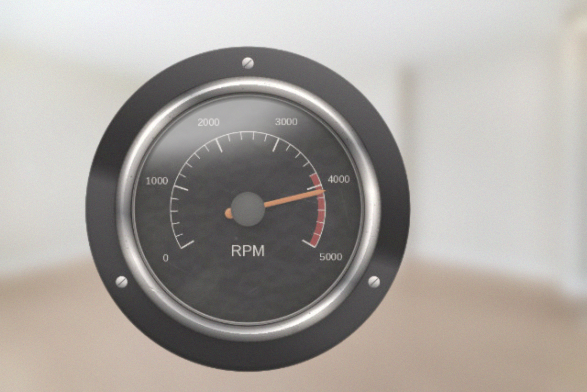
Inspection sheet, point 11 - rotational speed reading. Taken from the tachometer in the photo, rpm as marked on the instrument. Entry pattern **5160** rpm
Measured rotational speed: **4100** rpm
